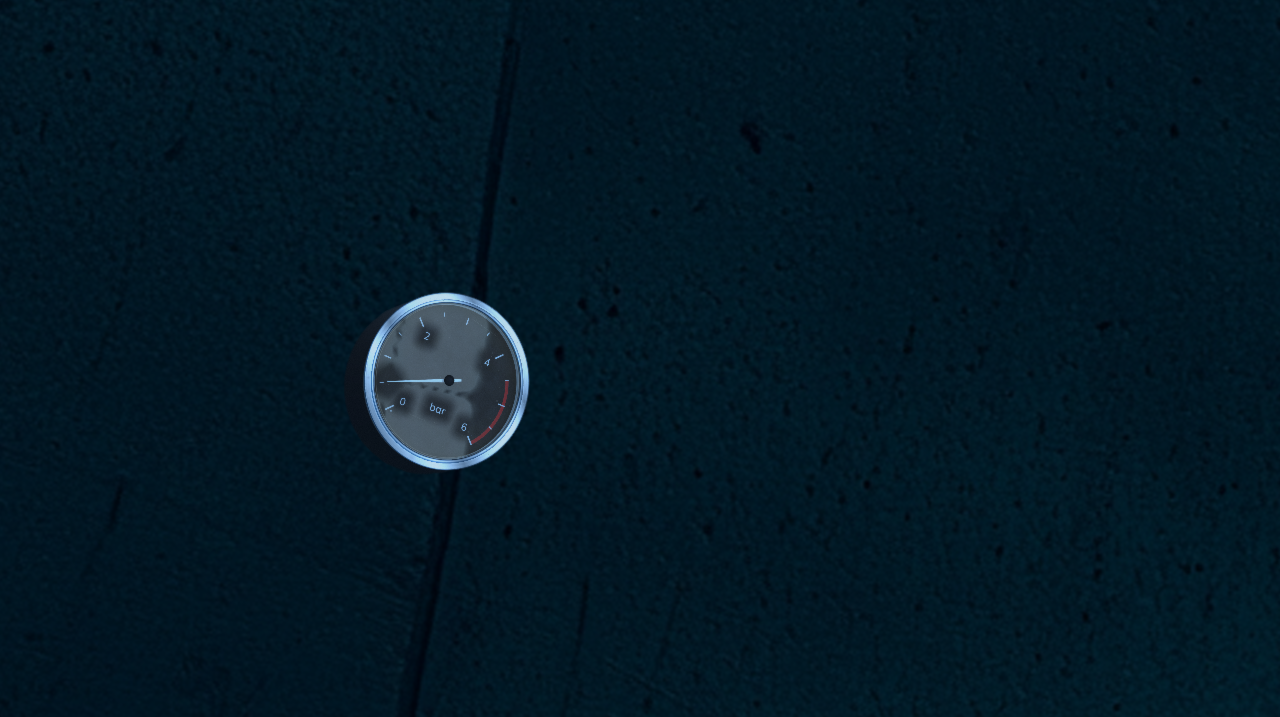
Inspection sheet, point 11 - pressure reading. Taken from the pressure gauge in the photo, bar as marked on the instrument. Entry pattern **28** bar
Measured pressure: **0.5** bar
